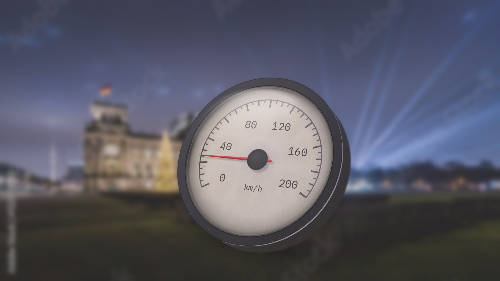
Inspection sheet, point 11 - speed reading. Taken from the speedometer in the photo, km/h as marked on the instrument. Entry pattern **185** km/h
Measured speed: **25** km/h
